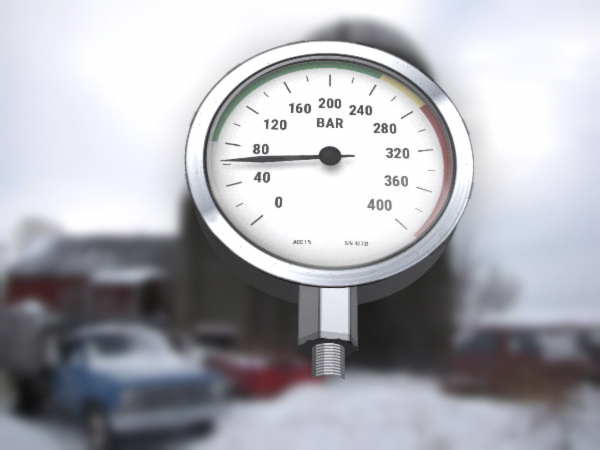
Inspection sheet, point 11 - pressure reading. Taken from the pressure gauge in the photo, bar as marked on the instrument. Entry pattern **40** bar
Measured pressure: **60** bar
